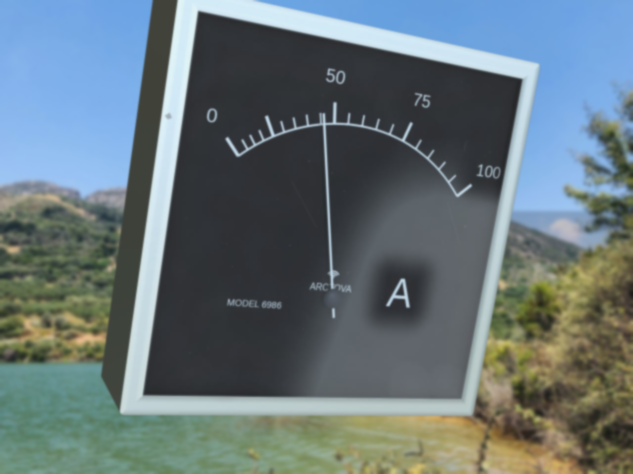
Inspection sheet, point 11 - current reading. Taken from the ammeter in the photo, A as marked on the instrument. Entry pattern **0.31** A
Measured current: **45** A
